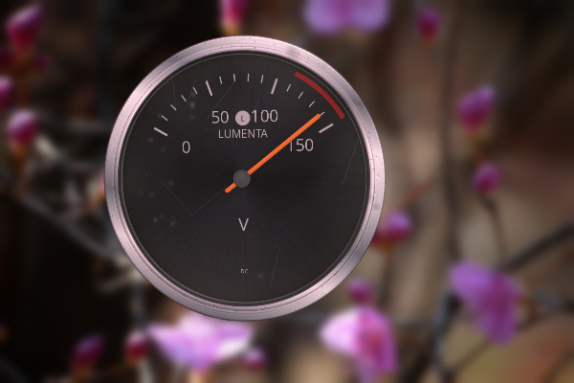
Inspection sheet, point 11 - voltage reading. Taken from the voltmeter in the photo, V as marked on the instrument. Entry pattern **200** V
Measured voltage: **140** V
